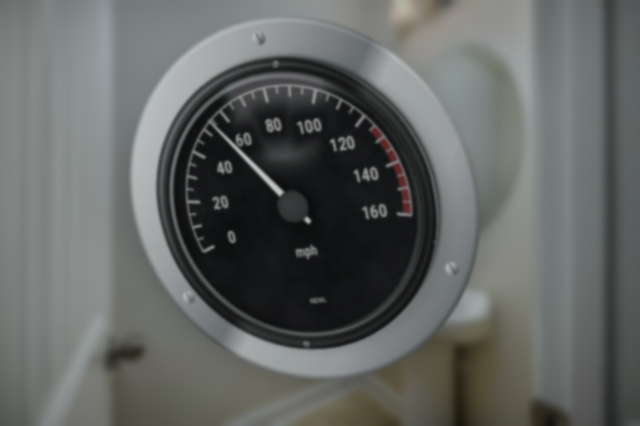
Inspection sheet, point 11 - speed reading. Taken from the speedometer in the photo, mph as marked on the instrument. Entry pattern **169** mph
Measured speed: **55** mph
